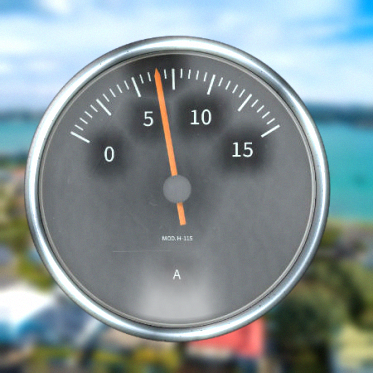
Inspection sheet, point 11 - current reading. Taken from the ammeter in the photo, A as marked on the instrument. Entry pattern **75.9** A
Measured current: **6.5** A
